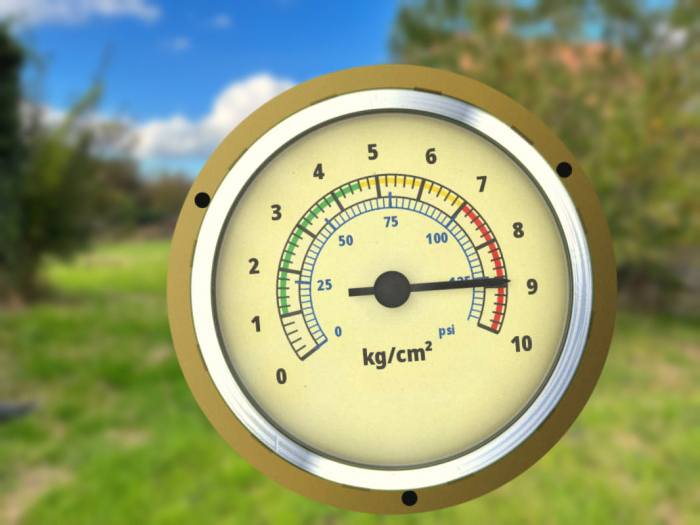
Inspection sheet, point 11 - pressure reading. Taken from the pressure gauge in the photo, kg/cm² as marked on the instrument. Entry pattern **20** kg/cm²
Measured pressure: **8.9** kg/cm²
